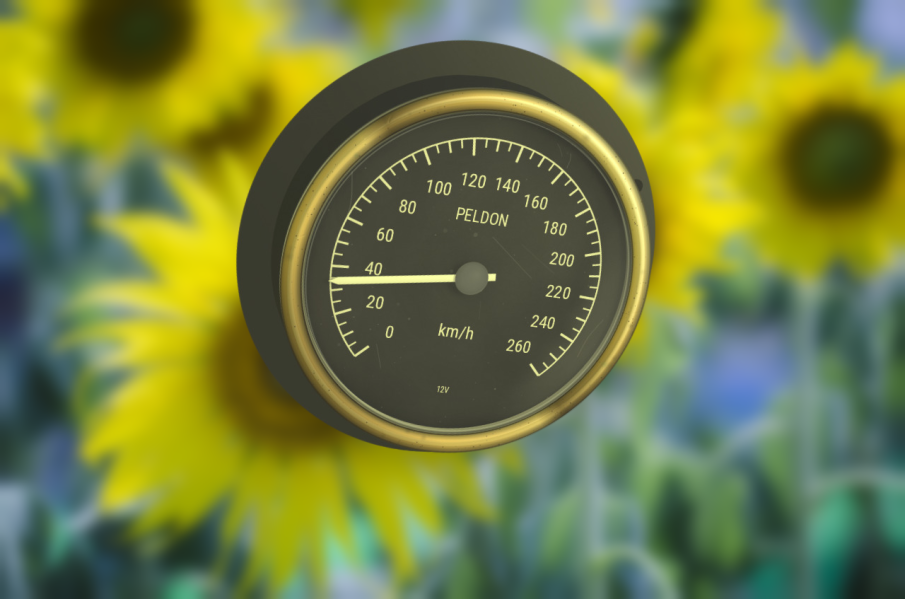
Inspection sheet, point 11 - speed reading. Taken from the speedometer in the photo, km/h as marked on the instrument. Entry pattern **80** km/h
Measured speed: **35** km/h
